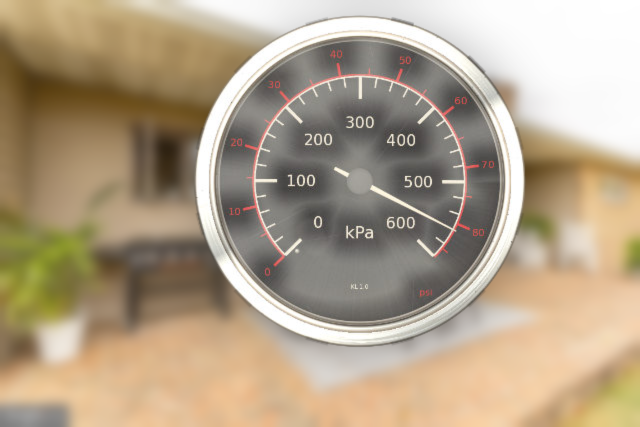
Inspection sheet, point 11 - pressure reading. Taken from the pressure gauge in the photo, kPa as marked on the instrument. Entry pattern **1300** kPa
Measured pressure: **560** kPa
